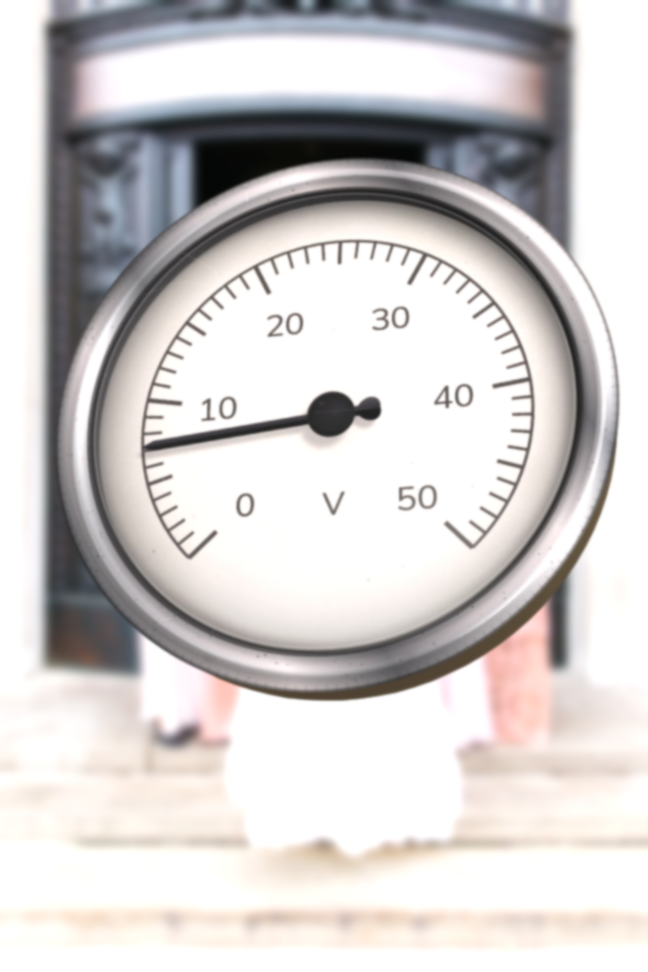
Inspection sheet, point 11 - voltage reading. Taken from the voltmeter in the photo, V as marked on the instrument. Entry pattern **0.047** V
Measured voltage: **7** V
